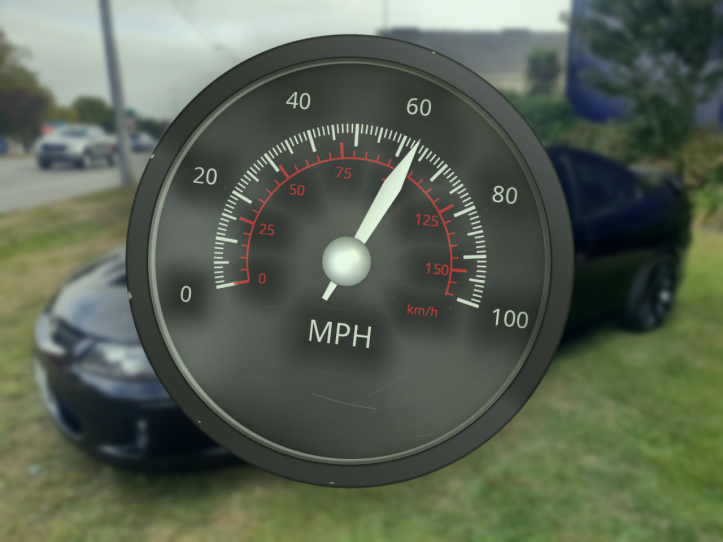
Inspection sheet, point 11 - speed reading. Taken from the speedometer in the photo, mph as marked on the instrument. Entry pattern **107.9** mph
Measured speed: **63** mph
